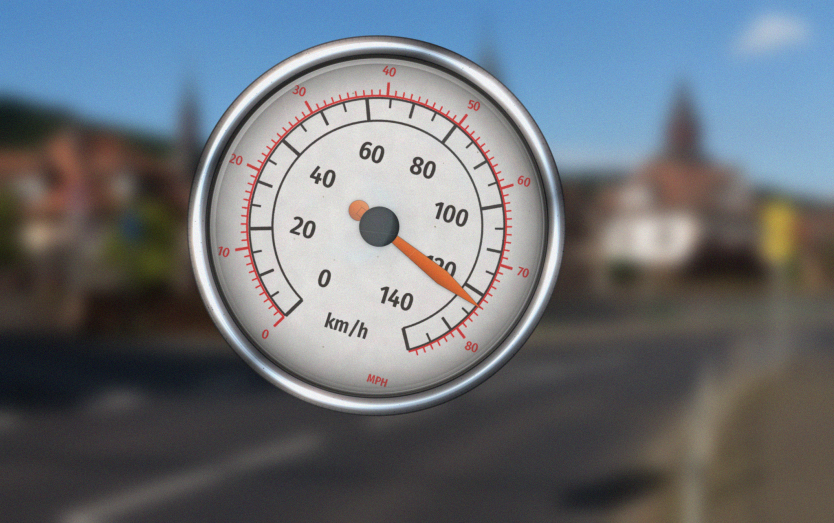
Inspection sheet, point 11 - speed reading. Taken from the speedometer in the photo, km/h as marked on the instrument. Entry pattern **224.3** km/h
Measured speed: **122.5** km/h
